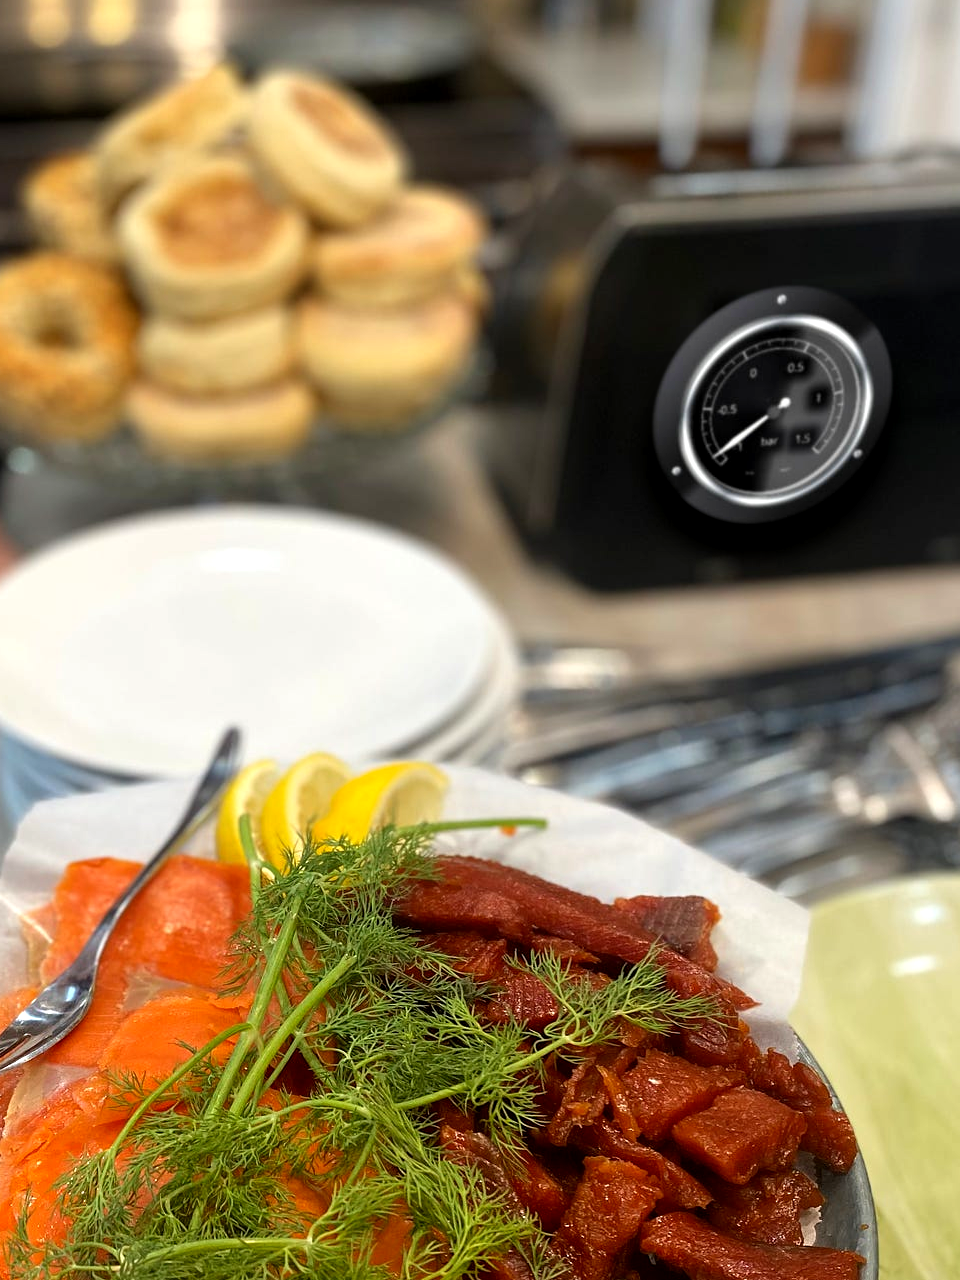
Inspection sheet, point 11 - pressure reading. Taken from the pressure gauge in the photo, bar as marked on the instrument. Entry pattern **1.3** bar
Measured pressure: **-0.9** bar
